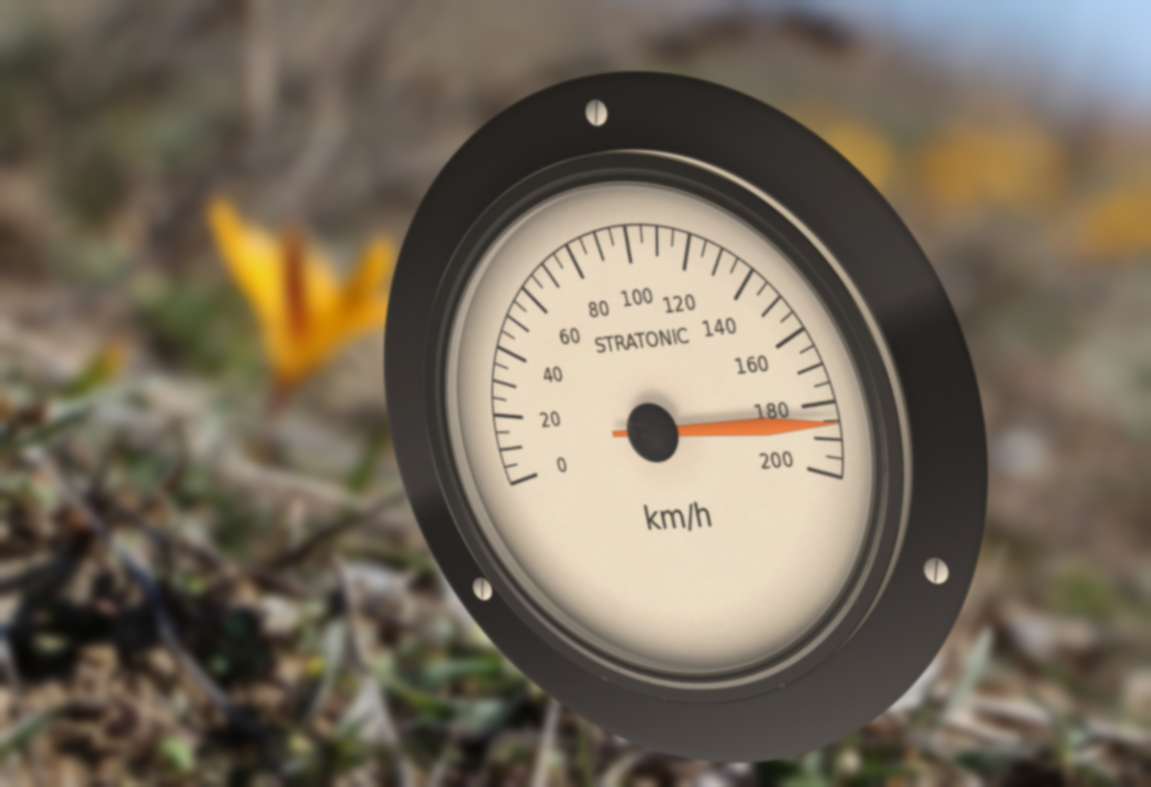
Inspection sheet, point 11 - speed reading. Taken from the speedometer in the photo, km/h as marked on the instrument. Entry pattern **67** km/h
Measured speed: **185** km/h
